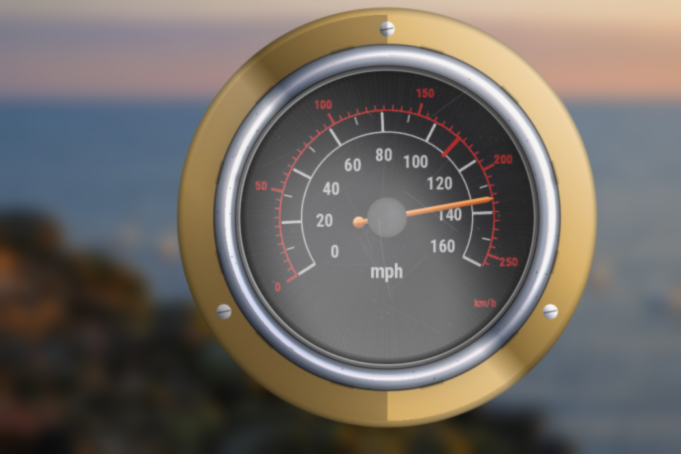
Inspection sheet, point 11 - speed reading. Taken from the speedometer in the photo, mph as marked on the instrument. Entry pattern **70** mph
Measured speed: **135** mph
